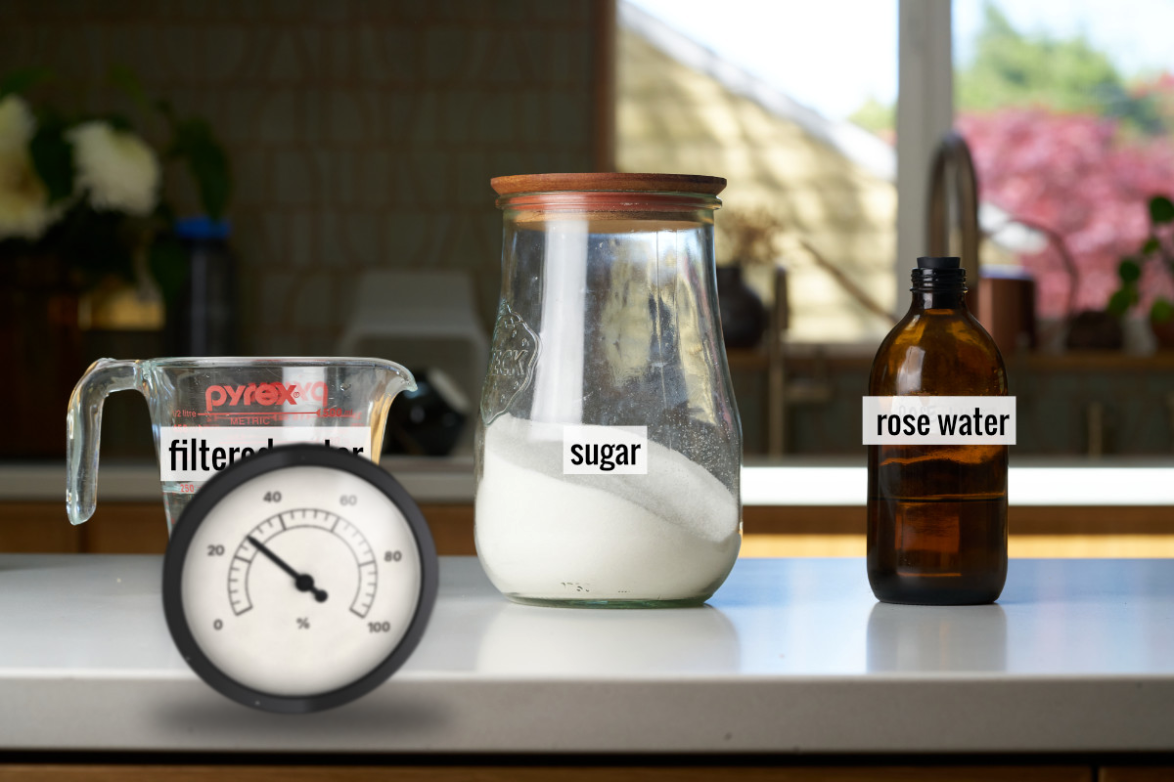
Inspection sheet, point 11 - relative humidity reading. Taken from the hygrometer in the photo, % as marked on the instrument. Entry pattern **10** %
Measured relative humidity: **28** %
